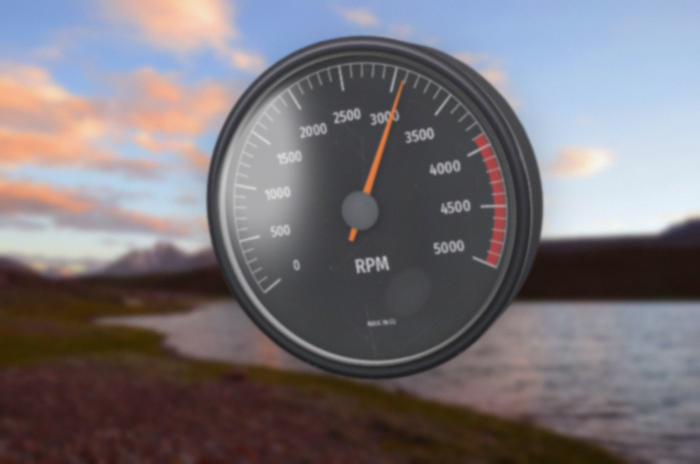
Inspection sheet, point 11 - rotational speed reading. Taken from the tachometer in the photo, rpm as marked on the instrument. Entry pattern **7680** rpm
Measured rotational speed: **3100** rpm
